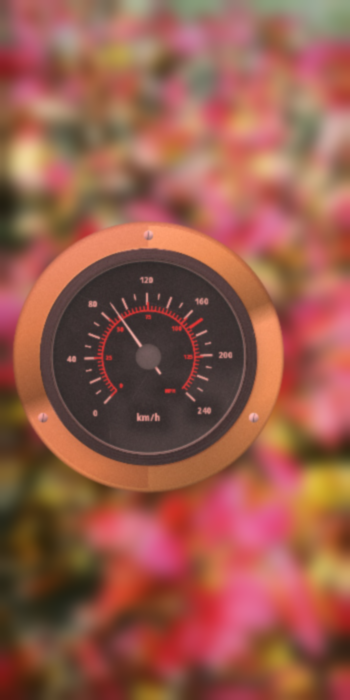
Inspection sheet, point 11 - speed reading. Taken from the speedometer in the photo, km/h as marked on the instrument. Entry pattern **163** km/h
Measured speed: **90** km/h
